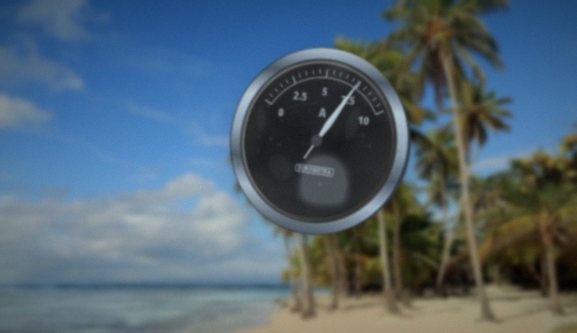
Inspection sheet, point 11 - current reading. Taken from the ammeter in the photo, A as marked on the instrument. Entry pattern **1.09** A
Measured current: **7.5** A
